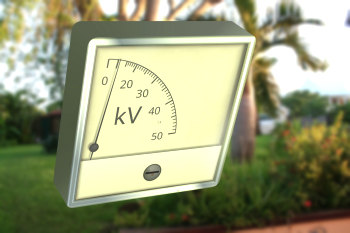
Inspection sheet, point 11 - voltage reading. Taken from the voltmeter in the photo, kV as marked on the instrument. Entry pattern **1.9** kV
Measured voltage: **10** kV
